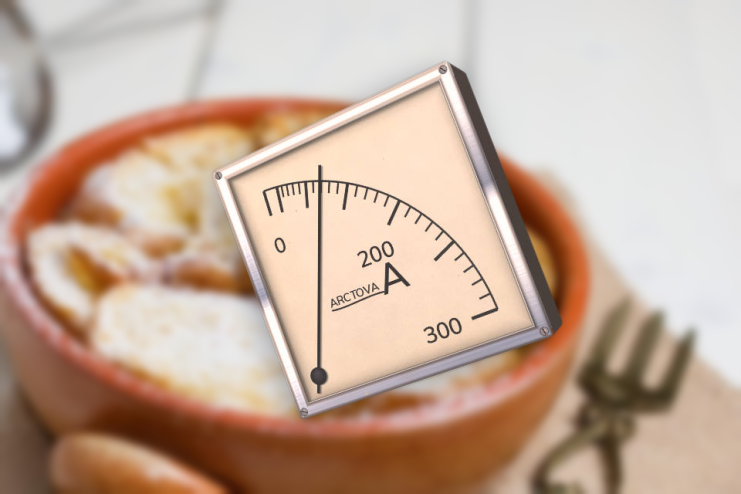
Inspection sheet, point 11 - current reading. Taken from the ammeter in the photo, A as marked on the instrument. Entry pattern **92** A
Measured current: **120** A
